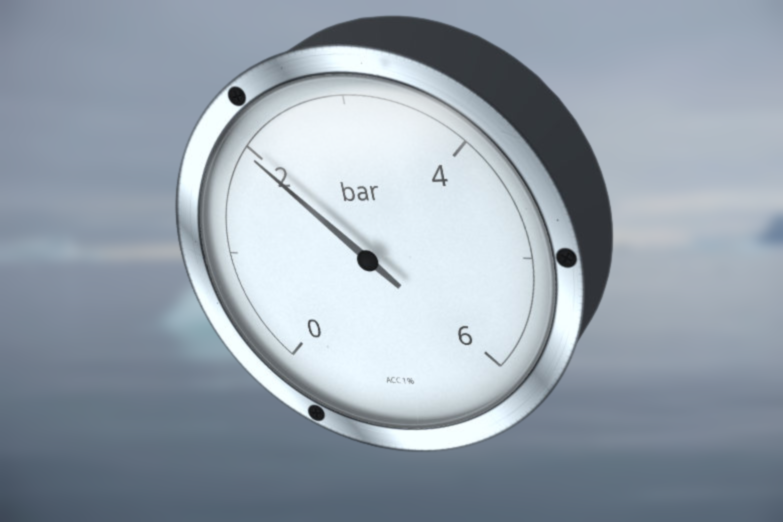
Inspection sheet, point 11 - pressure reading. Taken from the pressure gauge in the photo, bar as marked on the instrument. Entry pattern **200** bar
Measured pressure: **2** bar
